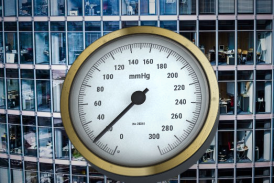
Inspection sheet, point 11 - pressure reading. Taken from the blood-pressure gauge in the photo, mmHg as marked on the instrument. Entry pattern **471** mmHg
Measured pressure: **20** mmHg
